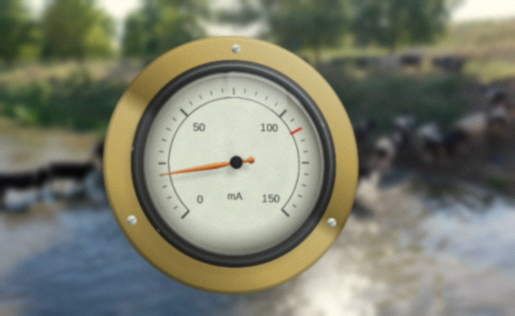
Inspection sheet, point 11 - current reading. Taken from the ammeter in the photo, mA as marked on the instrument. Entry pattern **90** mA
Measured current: **20** mA
